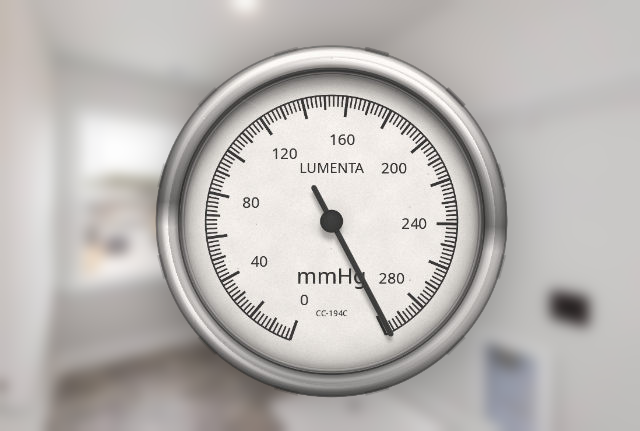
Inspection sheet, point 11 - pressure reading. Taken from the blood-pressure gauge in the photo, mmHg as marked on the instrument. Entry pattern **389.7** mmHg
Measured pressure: **298** mmHg
